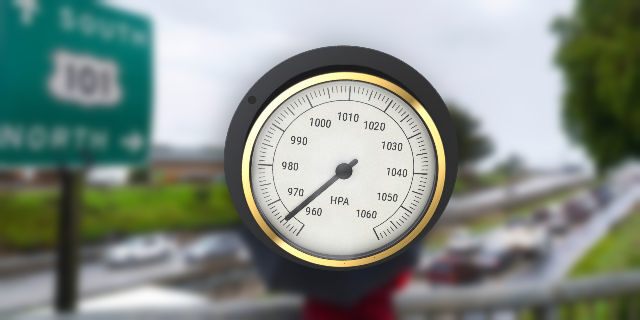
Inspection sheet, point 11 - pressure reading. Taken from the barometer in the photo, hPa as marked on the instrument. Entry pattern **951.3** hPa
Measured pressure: **965** hPa
